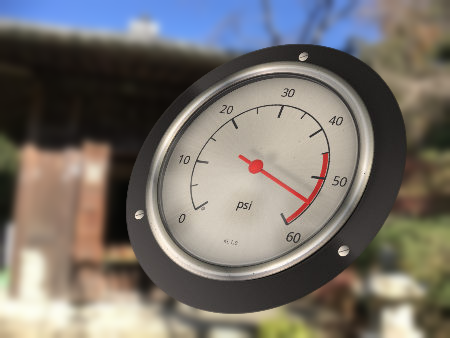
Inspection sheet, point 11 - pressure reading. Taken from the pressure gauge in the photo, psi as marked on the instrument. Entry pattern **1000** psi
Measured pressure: **55** psi
